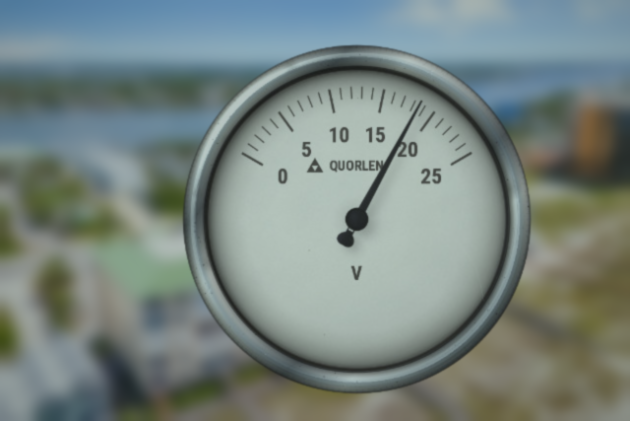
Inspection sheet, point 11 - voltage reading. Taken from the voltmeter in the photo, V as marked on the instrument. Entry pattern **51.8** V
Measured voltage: **18.5** V
